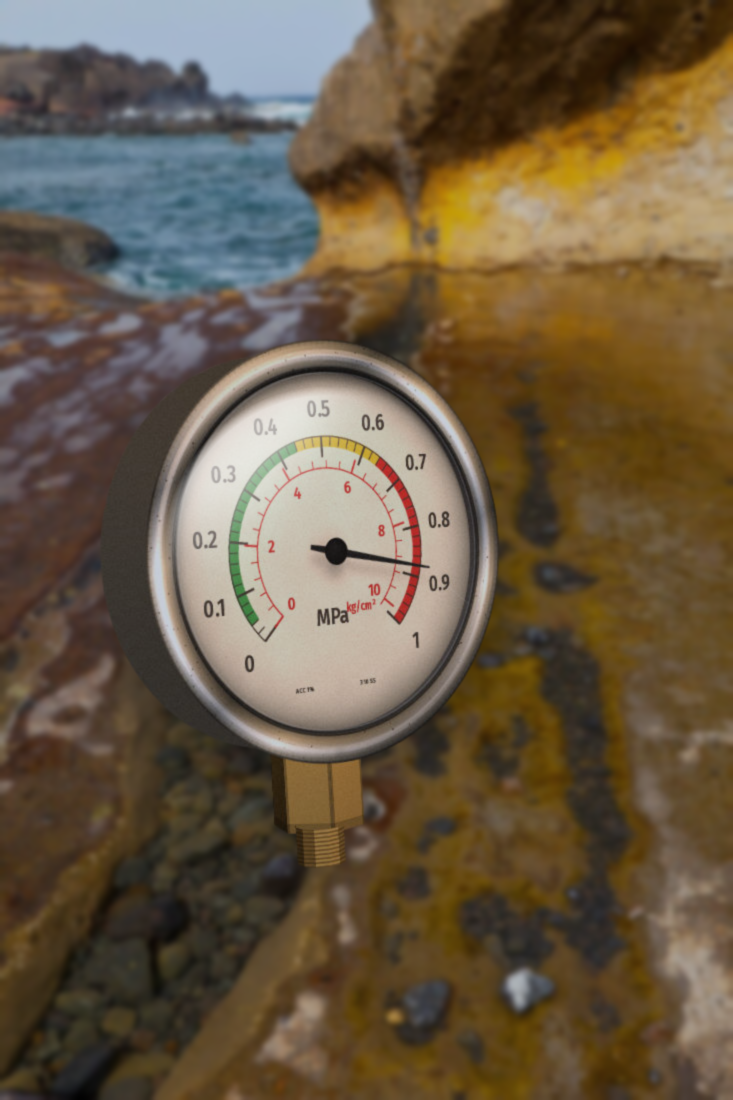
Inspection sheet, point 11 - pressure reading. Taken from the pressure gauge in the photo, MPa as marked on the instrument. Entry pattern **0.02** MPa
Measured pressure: **0.88** MPa
